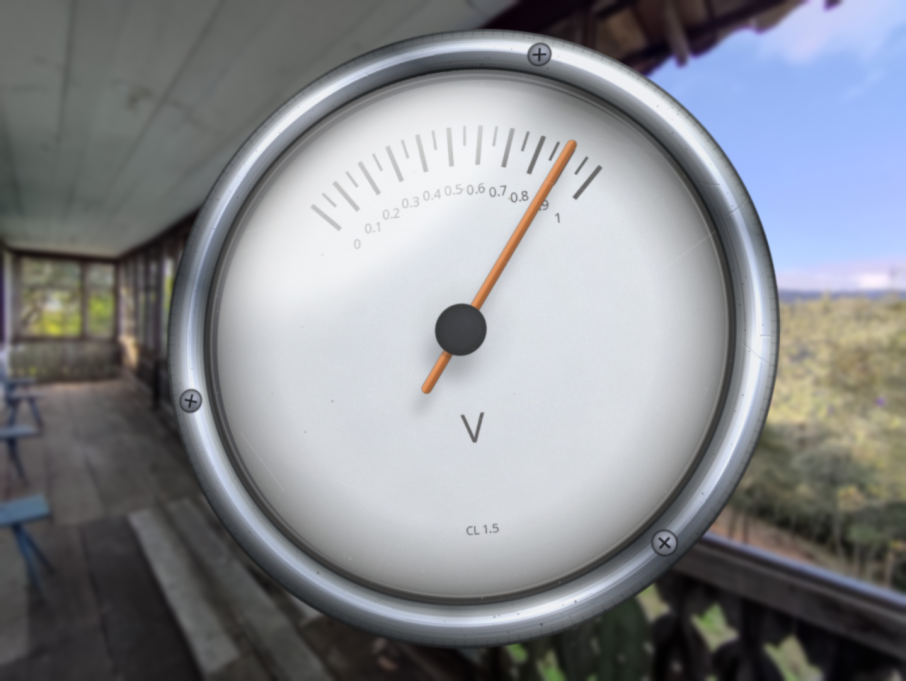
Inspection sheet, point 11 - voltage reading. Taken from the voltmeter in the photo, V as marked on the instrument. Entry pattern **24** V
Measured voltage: **0.9** V
